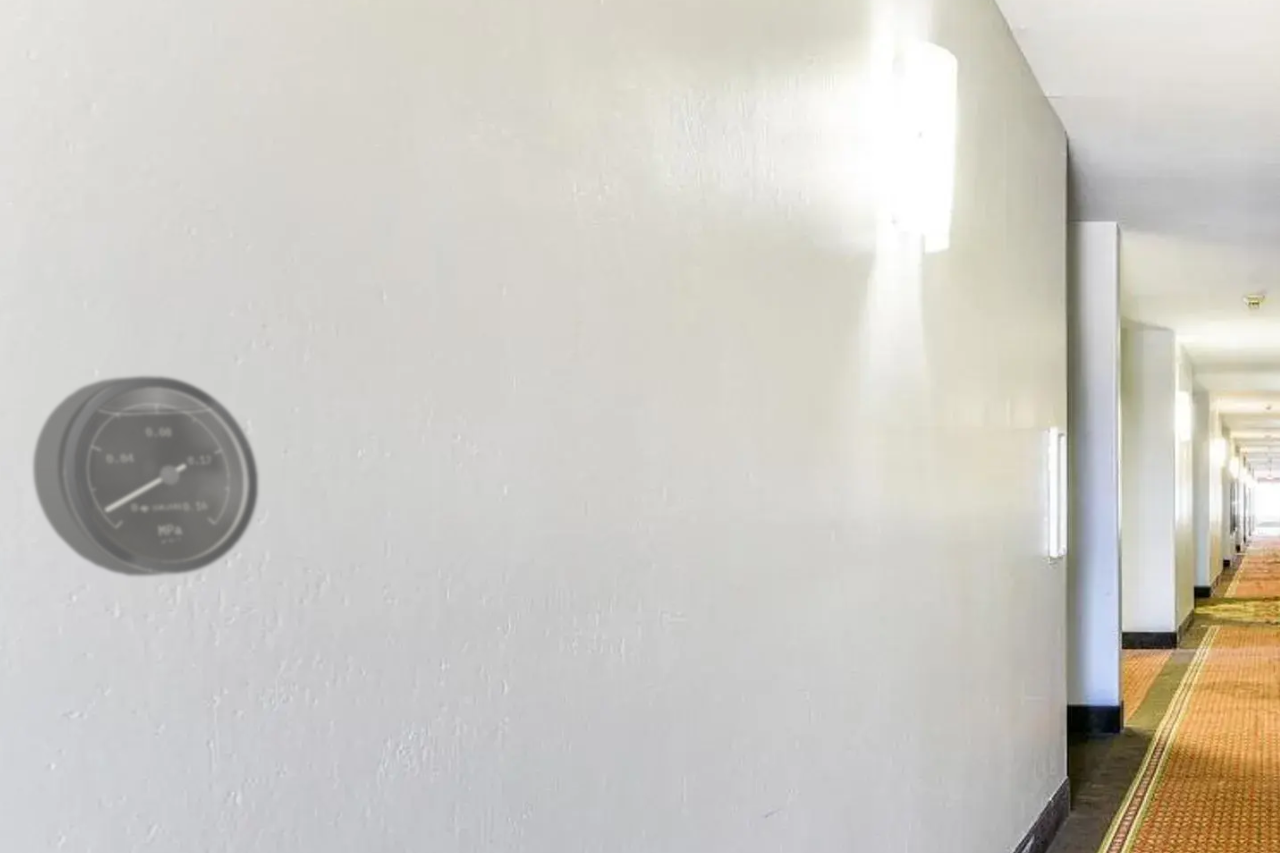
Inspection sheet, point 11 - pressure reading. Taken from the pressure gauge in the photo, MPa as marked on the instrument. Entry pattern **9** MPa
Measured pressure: **0.01** MPa
